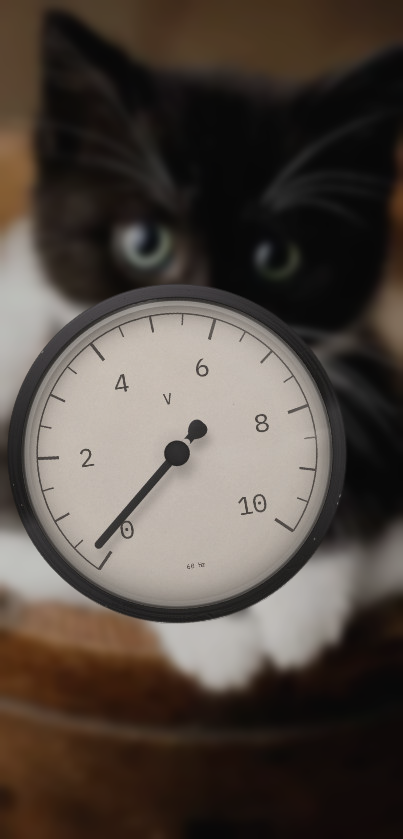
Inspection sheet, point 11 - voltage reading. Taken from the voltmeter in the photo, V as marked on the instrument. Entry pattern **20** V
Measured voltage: **0.25** V
